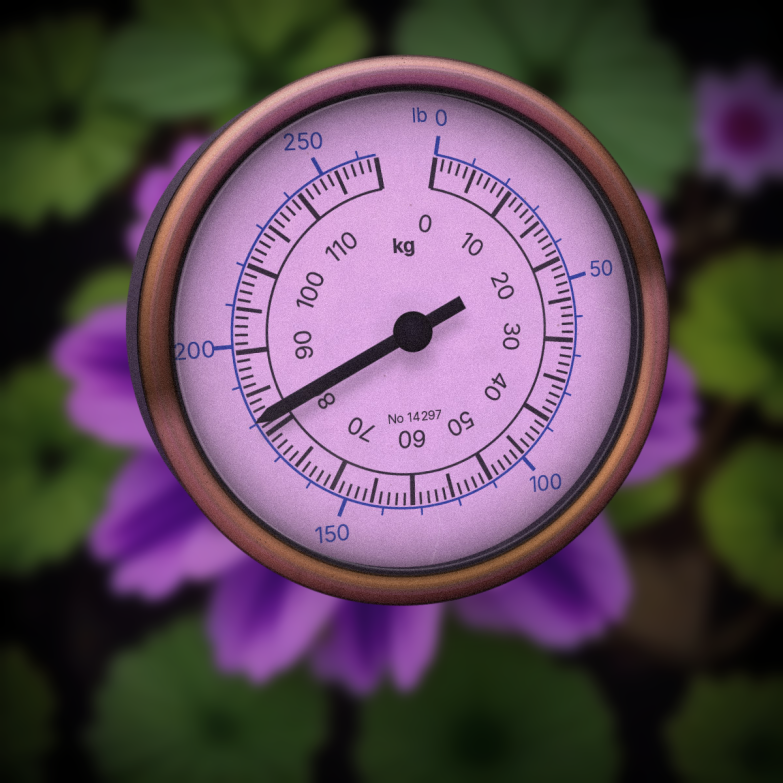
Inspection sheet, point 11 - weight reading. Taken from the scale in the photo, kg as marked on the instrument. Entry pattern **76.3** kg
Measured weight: **82** kg
